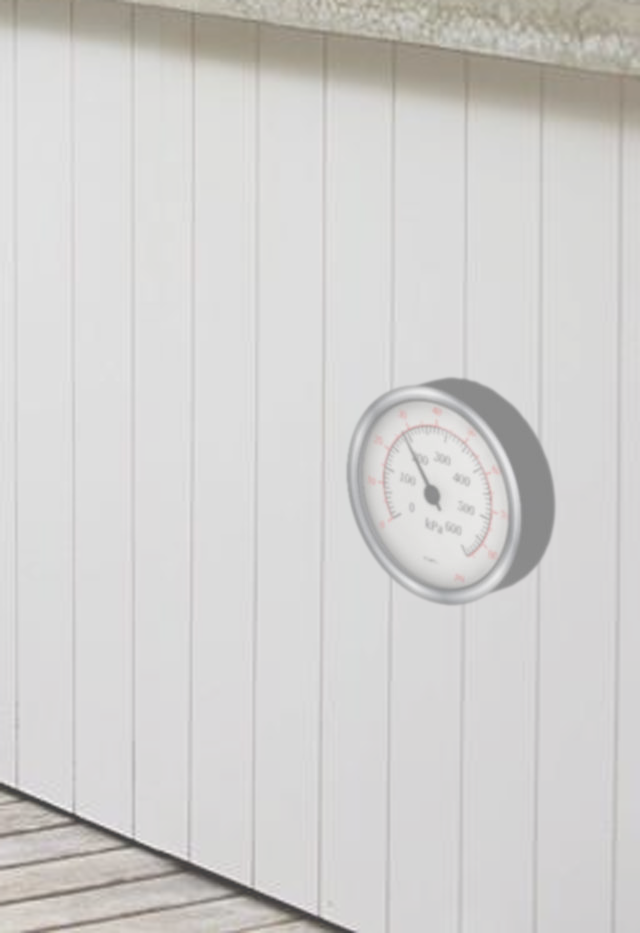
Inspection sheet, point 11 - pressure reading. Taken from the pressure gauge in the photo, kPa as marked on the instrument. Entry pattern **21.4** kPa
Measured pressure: **200** kPa
